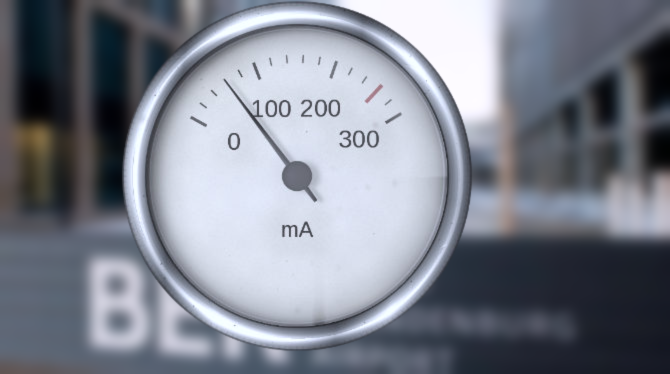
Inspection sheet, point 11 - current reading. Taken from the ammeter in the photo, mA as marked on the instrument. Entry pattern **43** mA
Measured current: **60** mA
